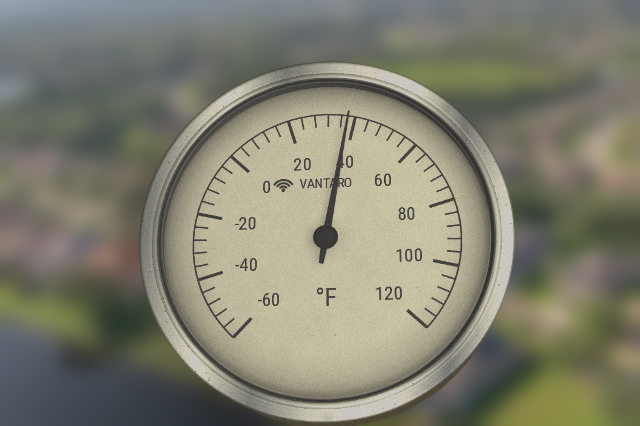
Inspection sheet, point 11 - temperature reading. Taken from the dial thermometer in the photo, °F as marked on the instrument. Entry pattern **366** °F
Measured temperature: **38** °F
